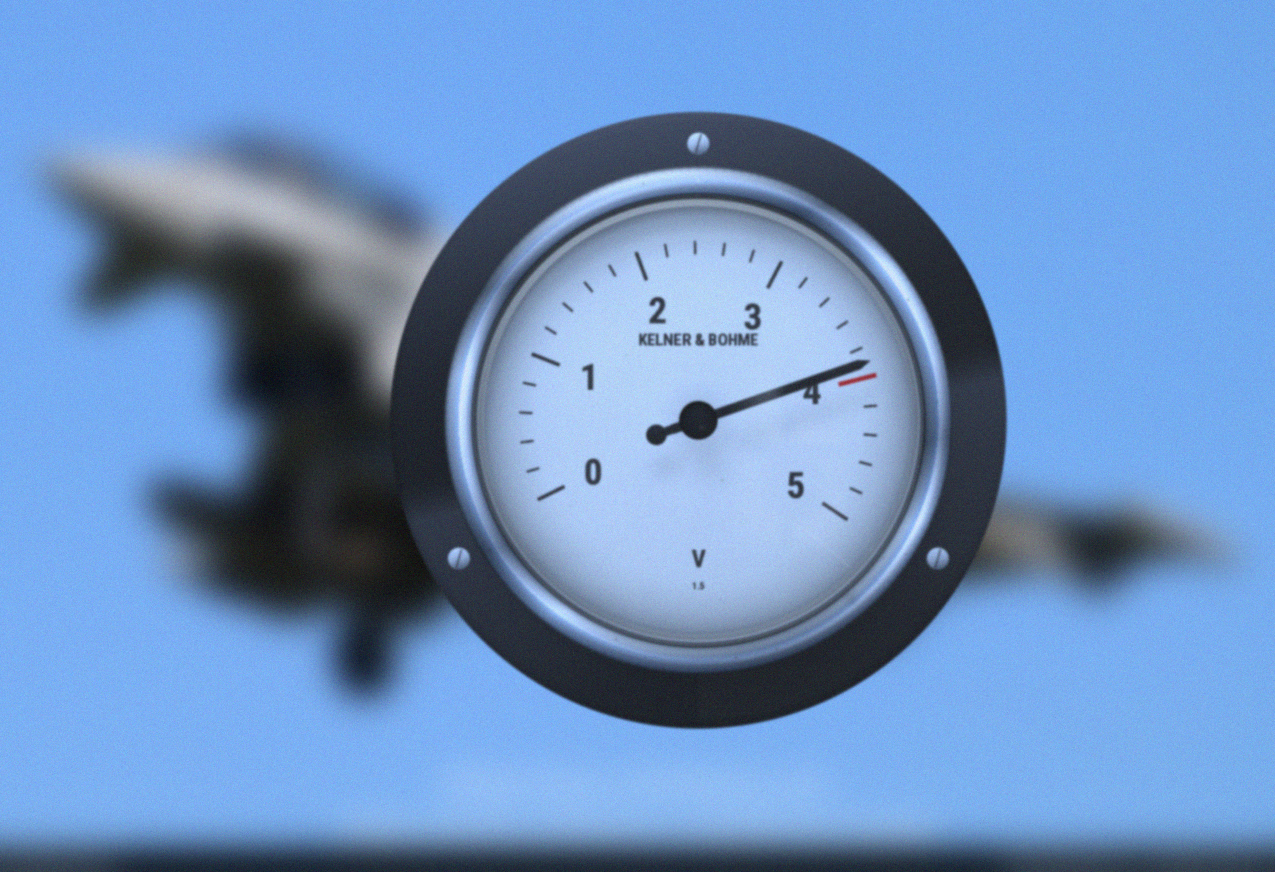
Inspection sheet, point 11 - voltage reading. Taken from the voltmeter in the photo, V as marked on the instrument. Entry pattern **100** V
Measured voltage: **3.9** V
